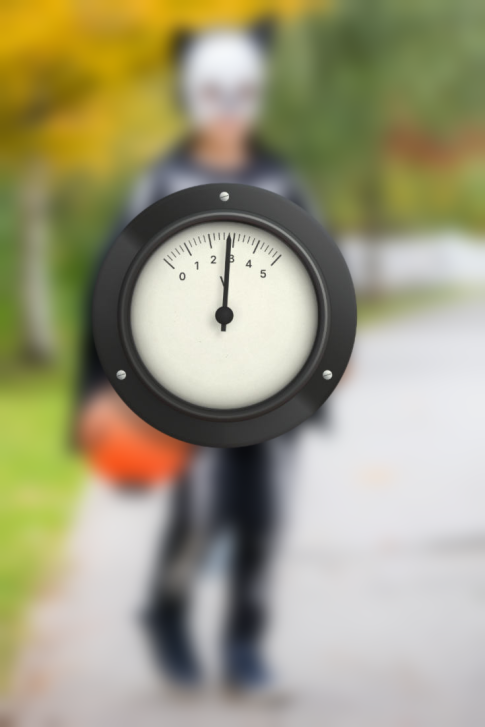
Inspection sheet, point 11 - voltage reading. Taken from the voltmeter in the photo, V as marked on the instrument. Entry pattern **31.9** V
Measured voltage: **2.8** V
